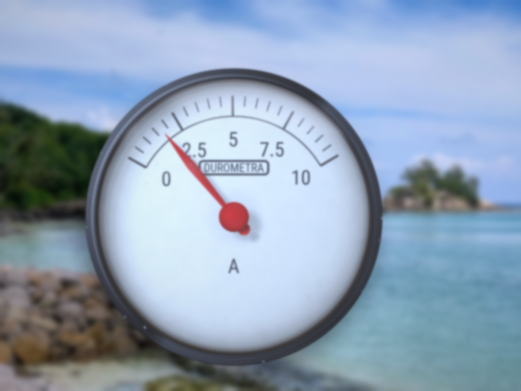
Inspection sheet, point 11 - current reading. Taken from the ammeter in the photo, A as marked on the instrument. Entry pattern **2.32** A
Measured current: **1.75** A
